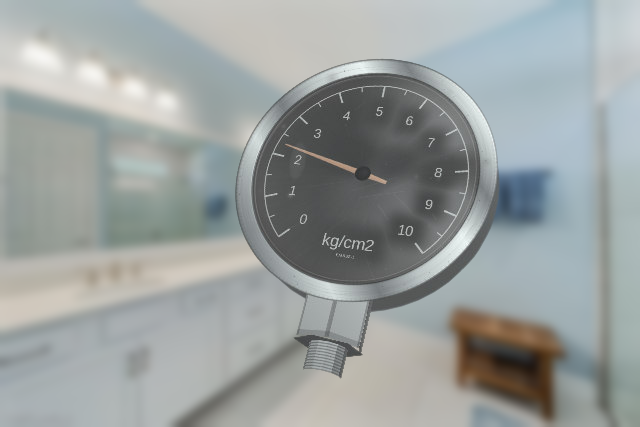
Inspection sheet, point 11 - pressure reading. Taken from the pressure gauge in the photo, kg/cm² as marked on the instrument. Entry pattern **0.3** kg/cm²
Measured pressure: **2.25** kg/cm²
